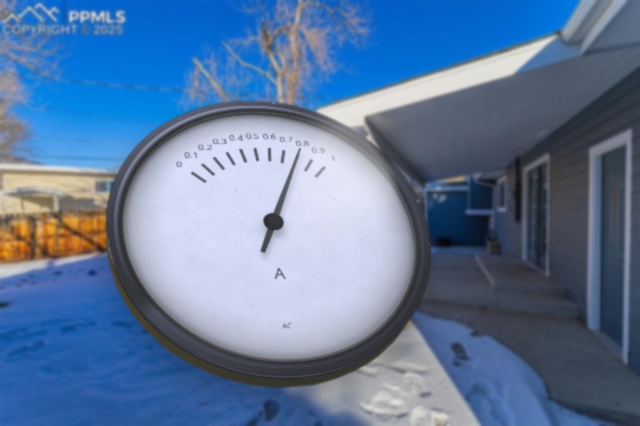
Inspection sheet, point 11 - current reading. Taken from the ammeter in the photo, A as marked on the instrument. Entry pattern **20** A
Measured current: **0.8** A
